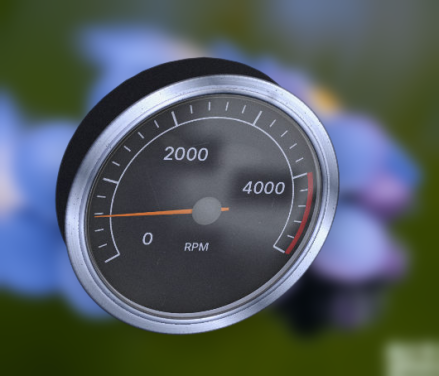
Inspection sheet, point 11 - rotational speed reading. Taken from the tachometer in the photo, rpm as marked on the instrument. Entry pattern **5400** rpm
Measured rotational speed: **600** rpm
